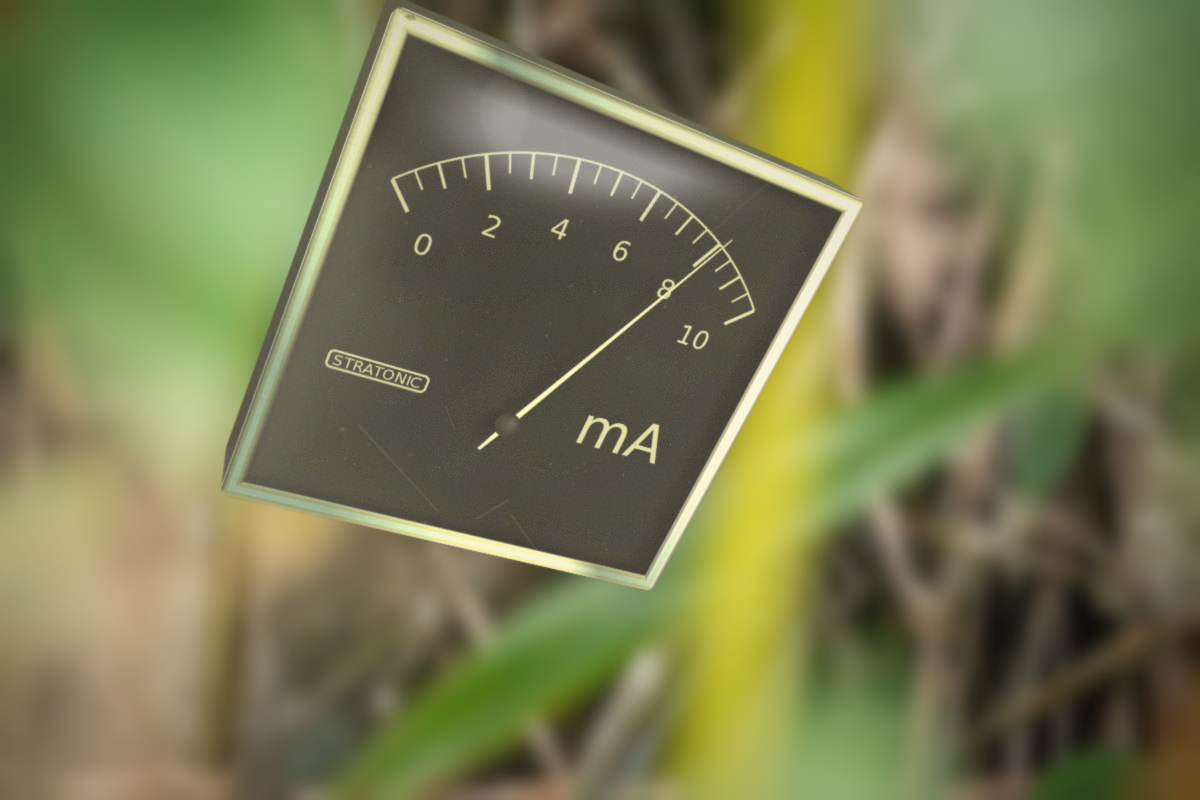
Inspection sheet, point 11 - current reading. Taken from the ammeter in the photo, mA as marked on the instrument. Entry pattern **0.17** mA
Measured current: **8** mA
